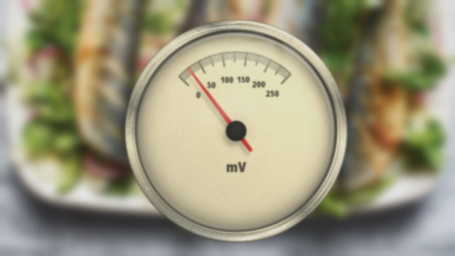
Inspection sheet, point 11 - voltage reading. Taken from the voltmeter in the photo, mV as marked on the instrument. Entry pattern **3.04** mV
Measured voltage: **25** mV
